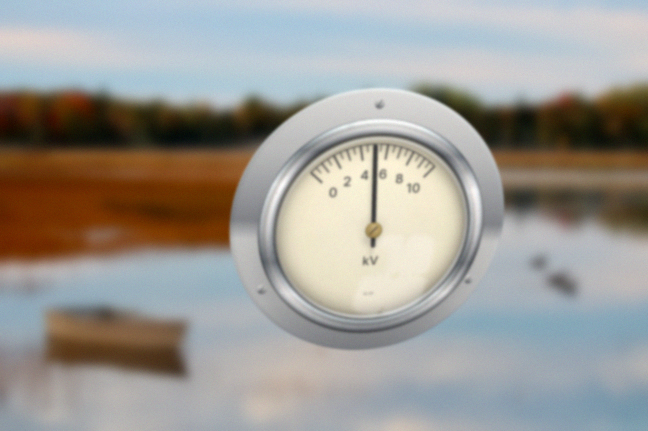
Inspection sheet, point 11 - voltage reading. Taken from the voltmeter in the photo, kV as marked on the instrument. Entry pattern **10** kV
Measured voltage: **5** kV
